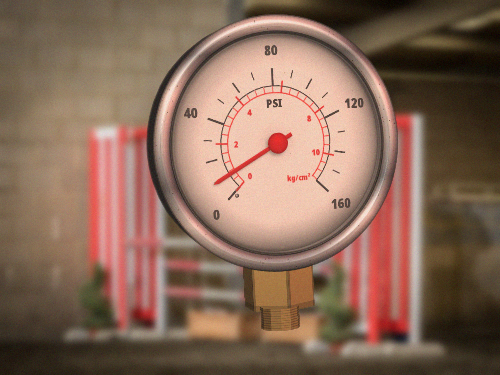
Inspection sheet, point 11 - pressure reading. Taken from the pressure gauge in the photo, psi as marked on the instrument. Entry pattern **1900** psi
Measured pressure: **10** psi
